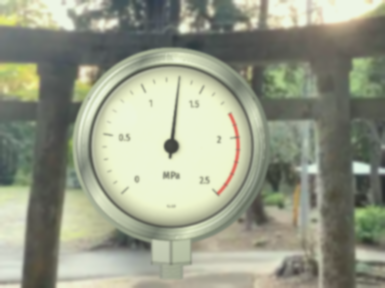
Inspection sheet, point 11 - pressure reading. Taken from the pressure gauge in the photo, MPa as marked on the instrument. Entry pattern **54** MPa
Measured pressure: **1.3** MPa
